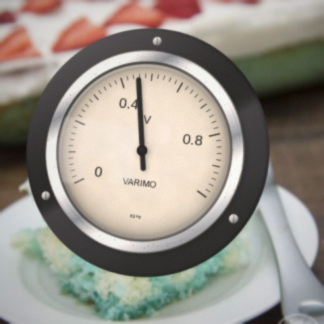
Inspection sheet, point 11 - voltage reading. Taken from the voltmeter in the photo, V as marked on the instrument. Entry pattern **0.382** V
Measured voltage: **0.46** V
